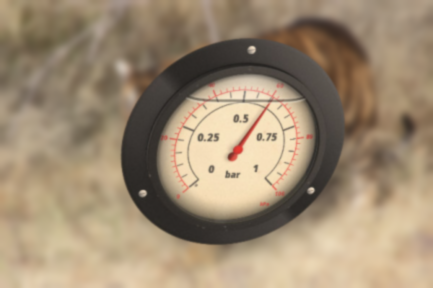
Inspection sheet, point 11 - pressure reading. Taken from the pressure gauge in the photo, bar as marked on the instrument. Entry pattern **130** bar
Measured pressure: **0.6** bar
